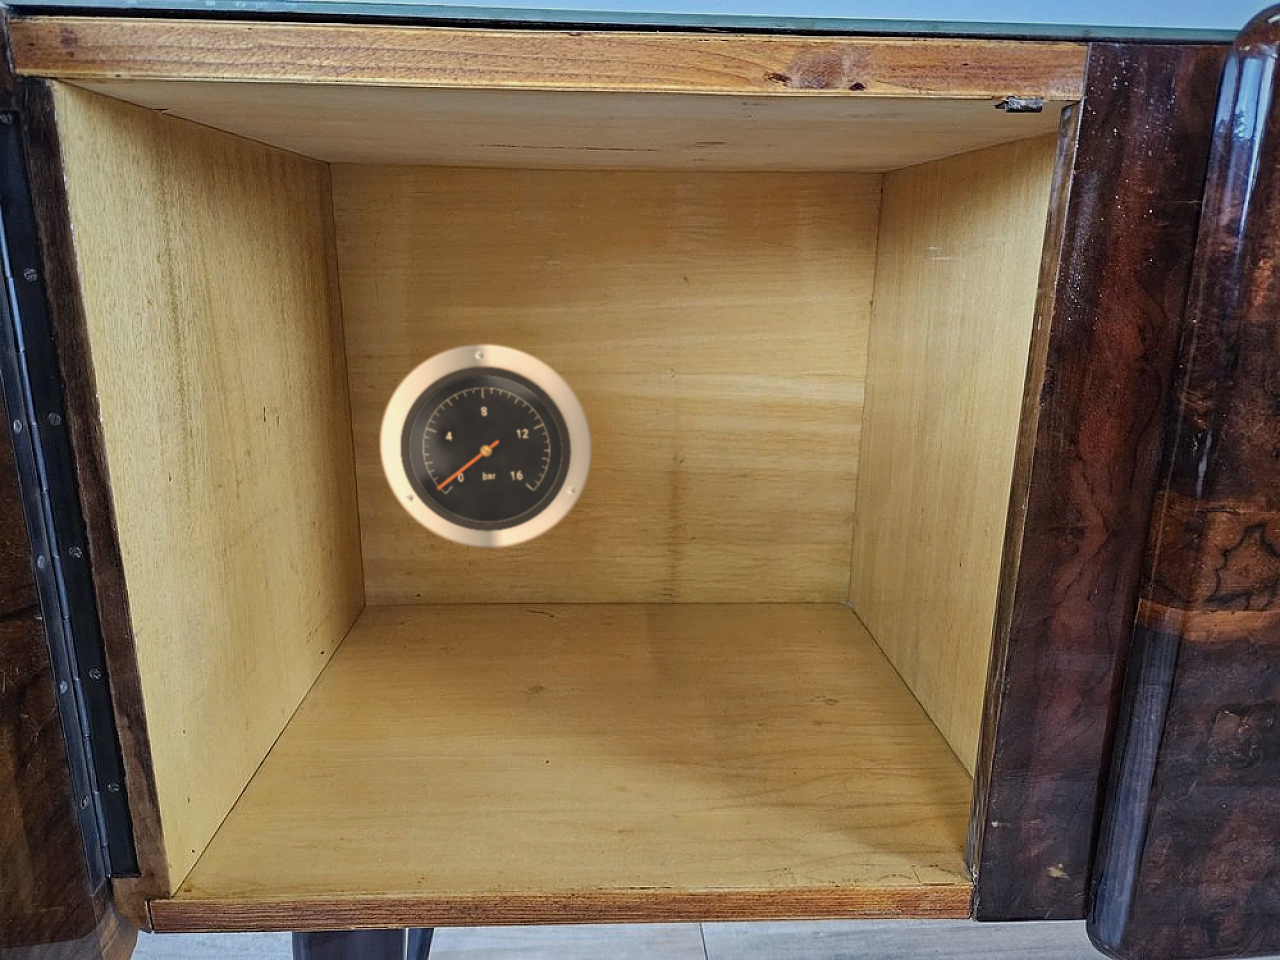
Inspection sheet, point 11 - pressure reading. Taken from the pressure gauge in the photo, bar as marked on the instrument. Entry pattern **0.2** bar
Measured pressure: **0.5** bar
